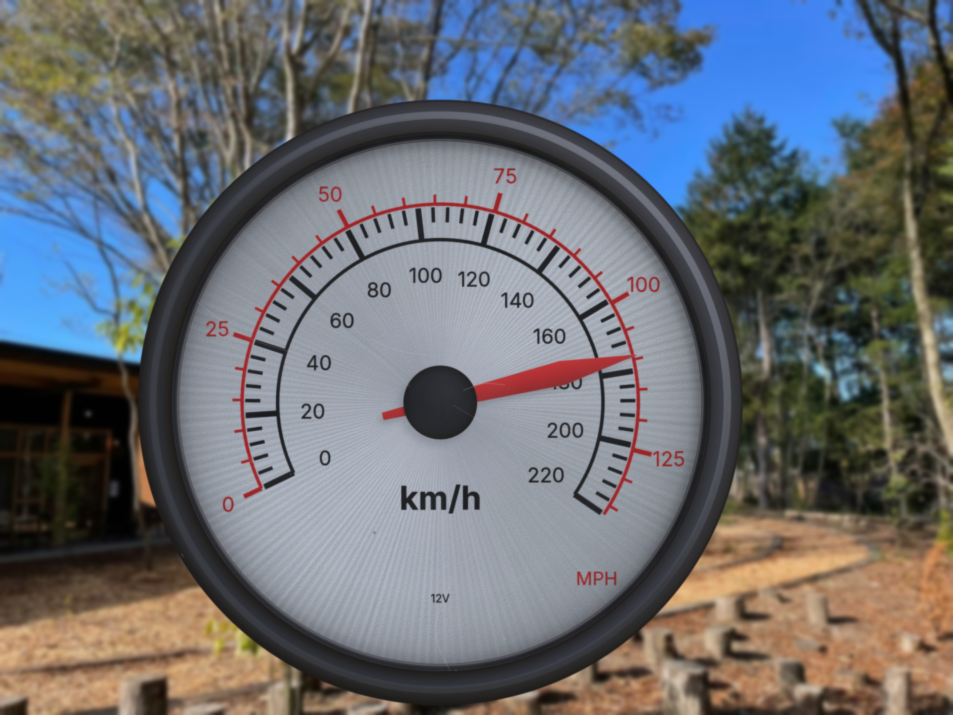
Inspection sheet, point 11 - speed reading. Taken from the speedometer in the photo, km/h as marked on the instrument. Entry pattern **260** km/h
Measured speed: **176** km/h
